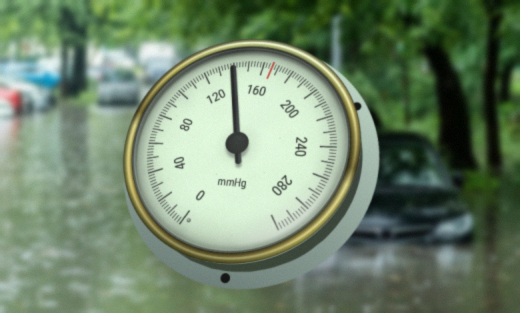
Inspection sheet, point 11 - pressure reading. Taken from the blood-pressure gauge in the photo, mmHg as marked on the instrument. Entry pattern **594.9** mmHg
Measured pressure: **140** mmHg
